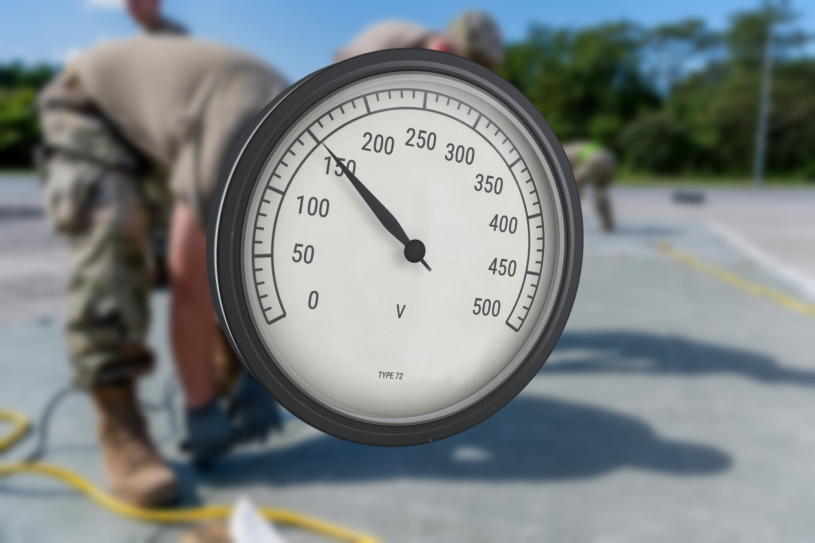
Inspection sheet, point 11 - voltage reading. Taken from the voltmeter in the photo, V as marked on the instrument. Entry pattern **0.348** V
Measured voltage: **150** V
